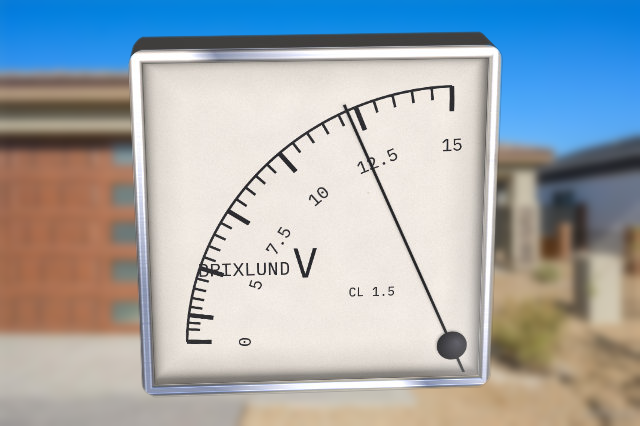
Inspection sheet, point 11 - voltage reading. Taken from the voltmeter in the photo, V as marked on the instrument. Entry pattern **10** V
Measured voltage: **12.25** V
